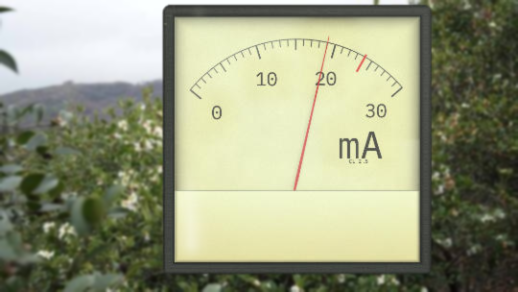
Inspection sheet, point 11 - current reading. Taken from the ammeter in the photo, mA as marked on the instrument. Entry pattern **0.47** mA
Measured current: **19** mA
